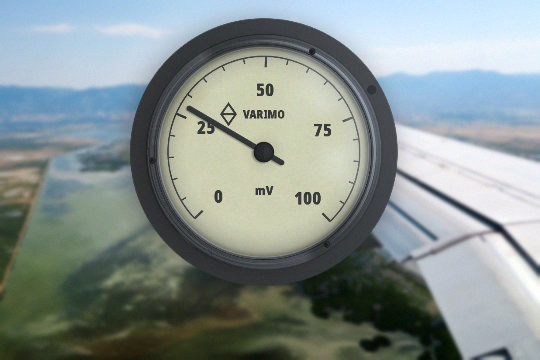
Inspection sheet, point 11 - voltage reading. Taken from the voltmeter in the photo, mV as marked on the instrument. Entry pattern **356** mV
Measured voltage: **27.5** mV
